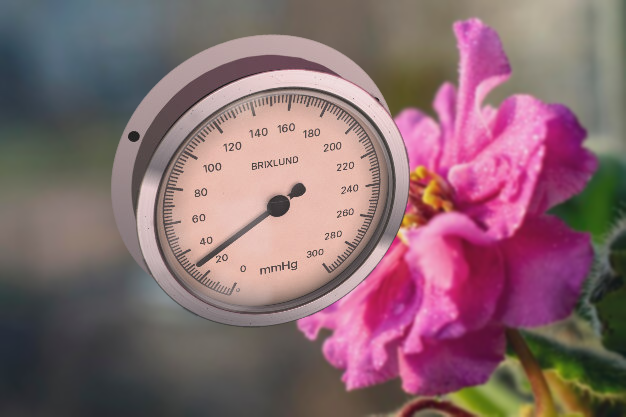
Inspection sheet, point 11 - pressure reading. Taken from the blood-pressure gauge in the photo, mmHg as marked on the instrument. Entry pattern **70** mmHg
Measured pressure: **30** mmHg
